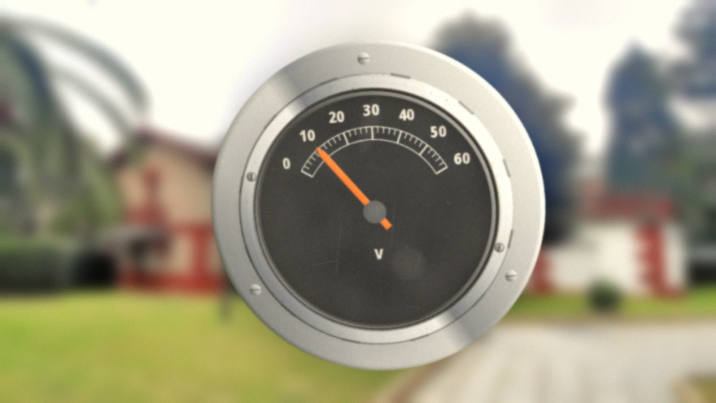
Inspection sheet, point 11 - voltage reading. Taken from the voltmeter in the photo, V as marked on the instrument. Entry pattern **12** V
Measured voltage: **10** V
